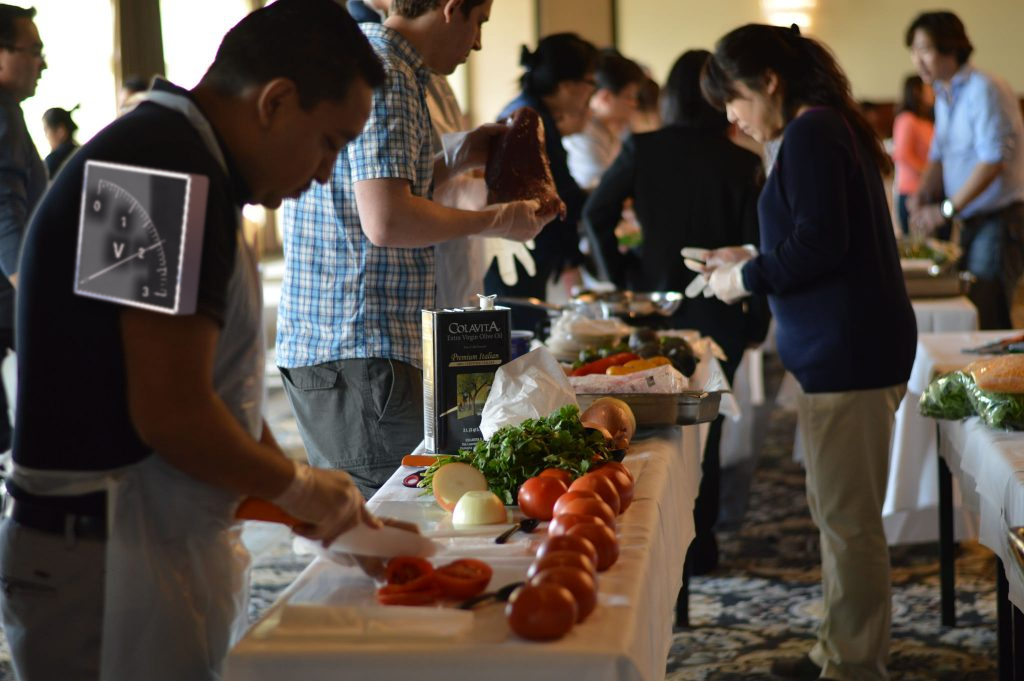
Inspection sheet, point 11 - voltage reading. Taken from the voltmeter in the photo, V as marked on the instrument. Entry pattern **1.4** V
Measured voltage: **2** V
